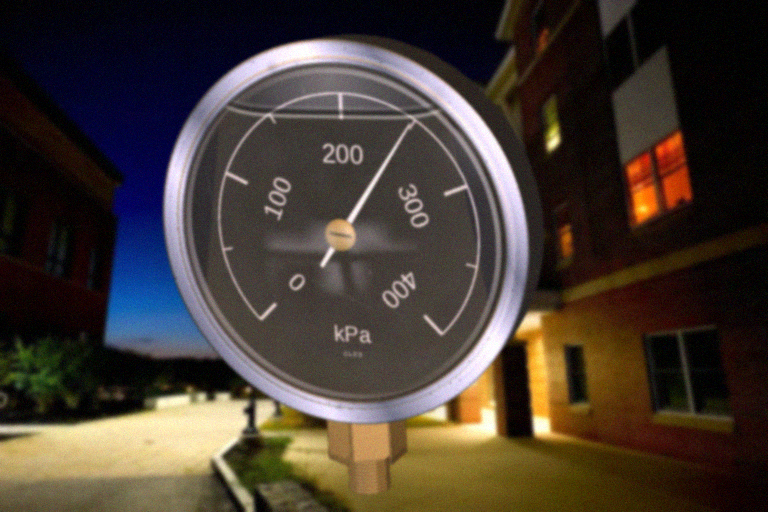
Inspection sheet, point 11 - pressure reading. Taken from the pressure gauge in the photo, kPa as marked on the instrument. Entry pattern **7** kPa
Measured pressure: **250** kPa
